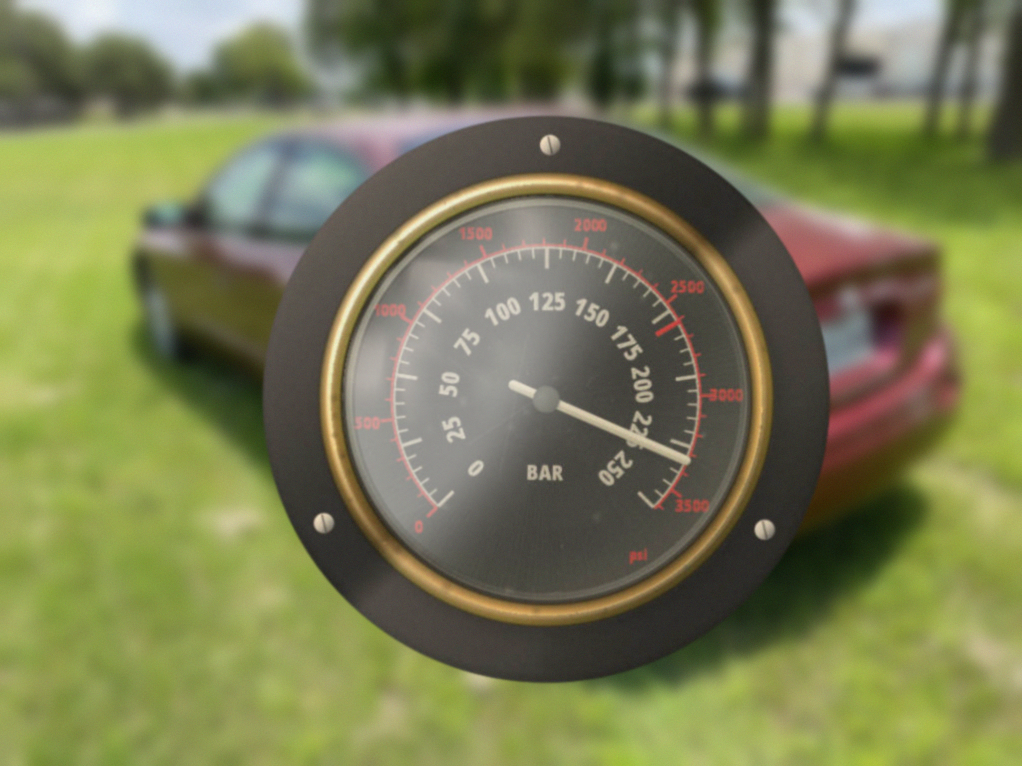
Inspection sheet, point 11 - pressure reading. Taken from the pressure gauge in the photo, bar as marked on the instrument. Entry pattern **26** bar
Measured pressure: **230** bar
